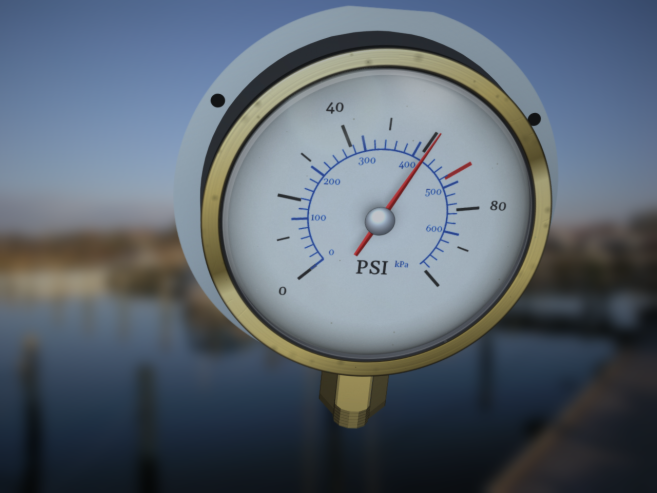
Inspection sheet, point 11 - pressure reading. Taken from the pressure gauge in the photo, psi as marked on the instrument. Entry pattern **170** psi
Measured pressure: **60** psi
